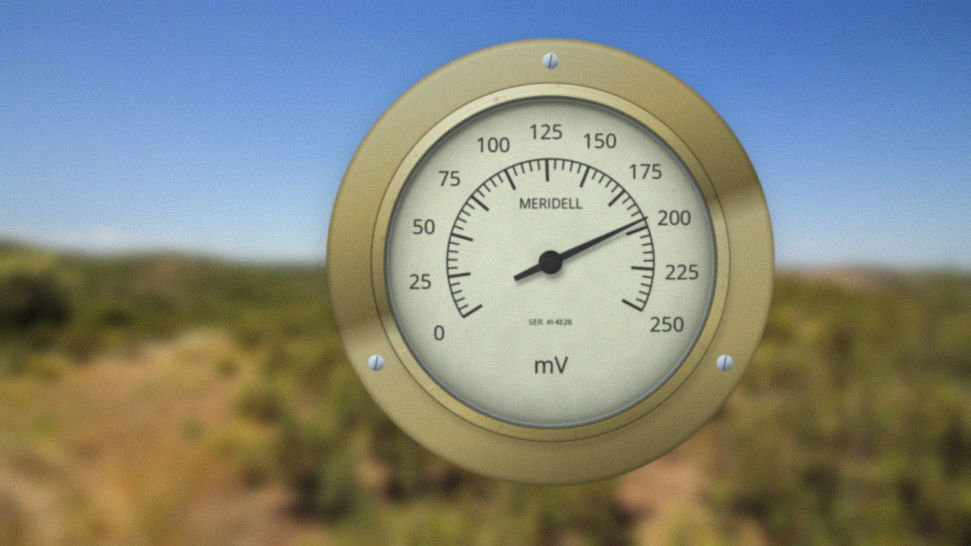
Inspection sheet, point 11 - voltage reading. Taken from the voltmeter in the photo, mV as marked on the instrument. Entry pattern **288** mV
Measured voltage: **195** mV
